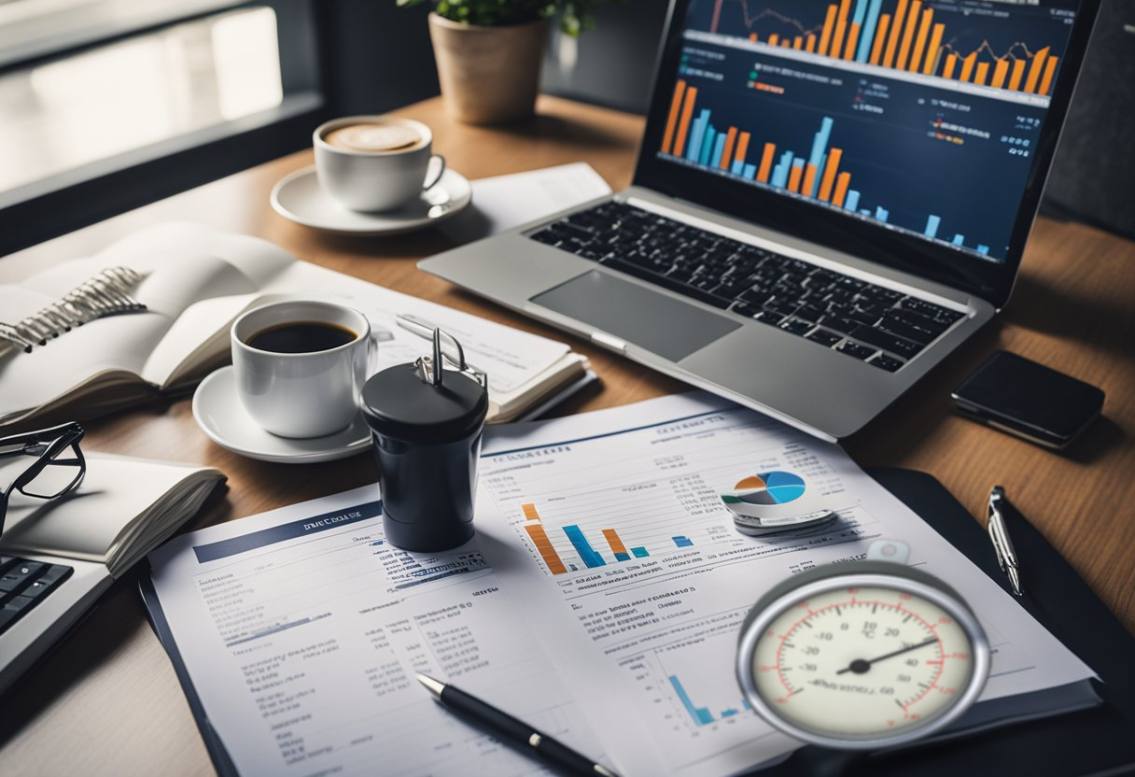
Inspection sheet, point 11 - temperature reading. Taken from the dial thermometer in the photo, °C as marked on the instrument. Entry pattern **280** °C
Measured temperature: **30** °C
